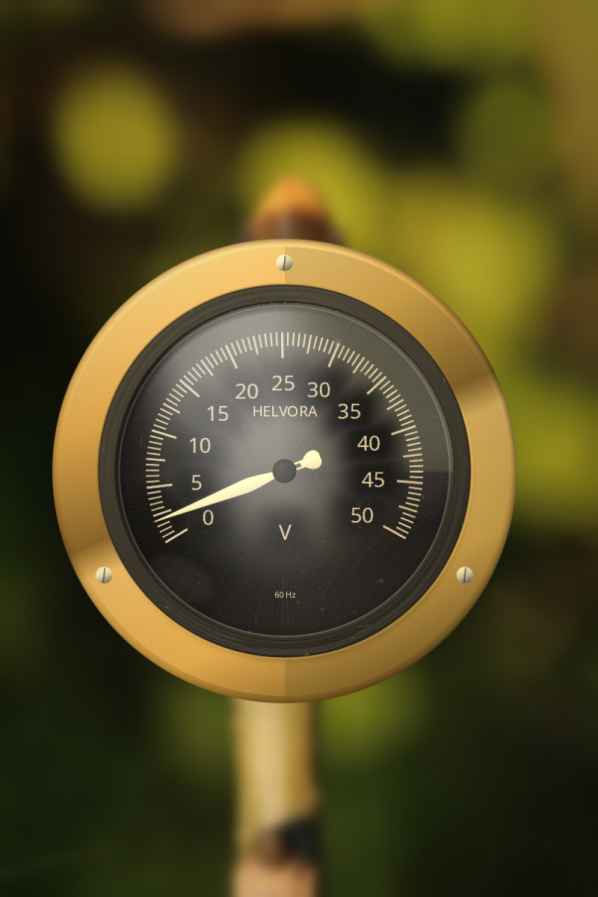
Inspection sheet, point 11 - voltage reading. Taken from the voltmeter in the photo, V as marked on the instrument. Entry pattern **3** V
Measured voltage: **2** V
